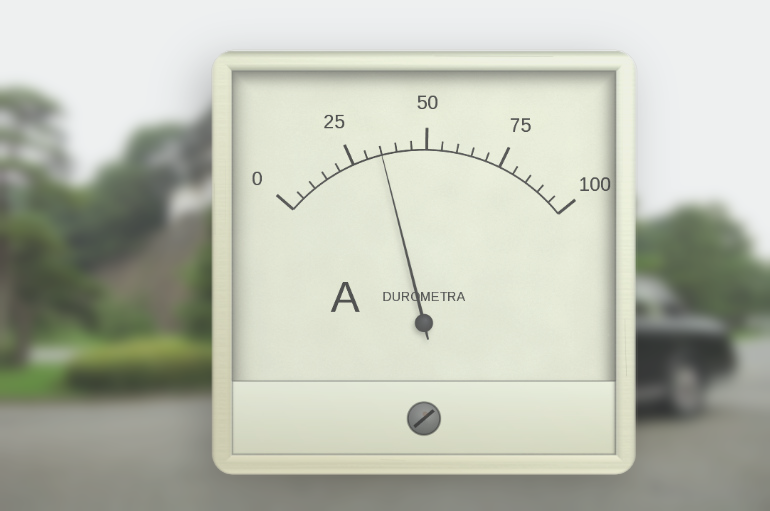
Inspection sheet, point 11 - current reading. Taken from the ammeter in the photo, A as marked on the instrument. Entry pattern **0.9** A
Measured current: **35** A
